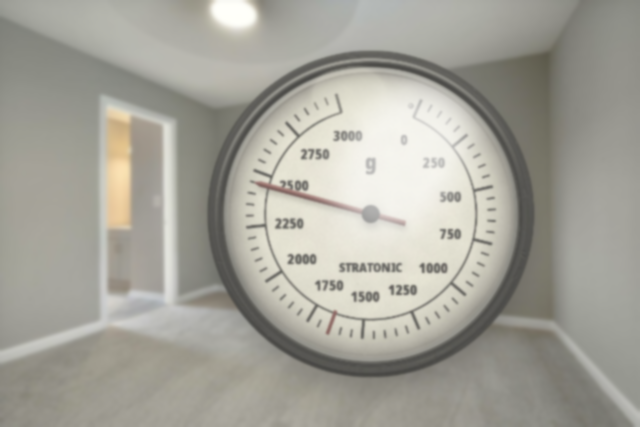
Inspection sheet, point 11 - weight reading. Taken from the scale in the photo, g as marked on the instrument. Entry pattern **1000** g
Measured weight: **2450** g
